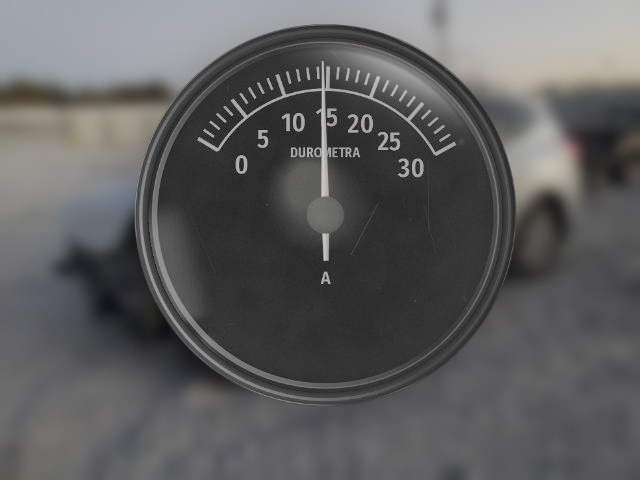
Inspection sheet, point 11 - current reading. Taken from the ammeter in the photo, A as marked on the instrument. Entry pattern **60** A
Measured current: **14.5** A
